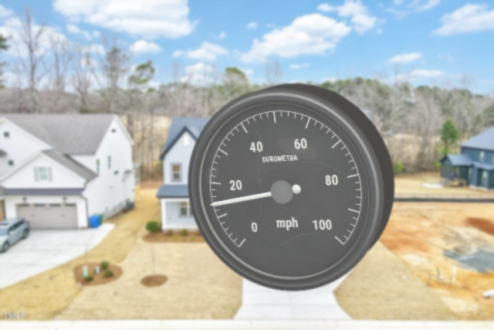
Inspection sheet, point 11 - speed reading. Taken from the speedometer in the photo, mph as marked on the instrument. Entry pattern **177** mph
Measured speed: **14** mph
